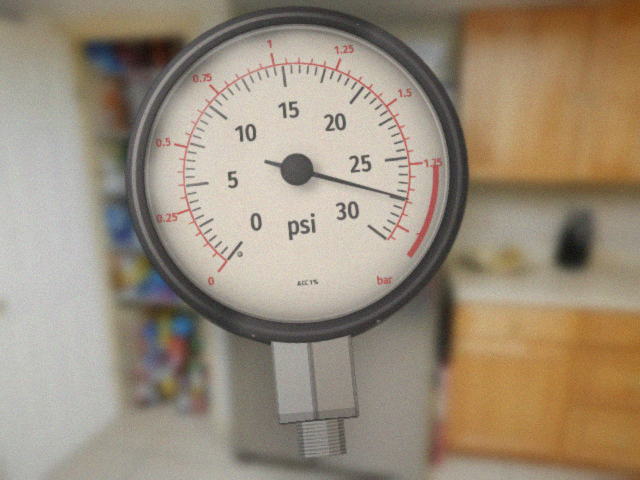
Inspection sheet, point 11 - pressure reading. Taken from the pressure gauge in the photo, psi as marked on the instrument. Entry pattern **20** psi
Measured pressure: **27.5** psi
